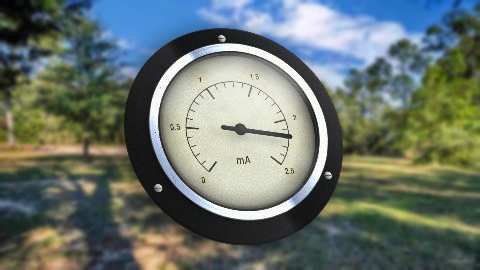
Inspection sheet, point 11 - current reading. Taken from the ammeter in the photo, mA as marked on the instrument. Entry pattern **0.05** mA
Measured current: **2.2** mA
